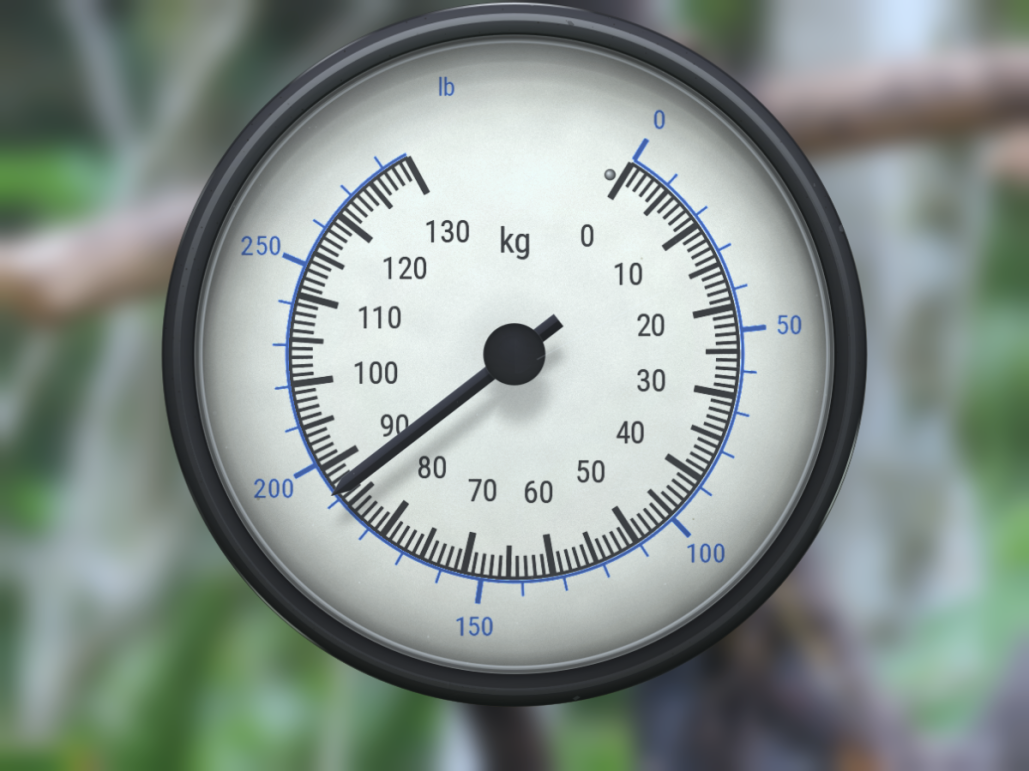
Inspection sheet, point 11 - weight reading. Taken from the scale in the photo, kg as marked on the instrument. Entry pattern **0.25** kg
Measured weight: **87** kg
